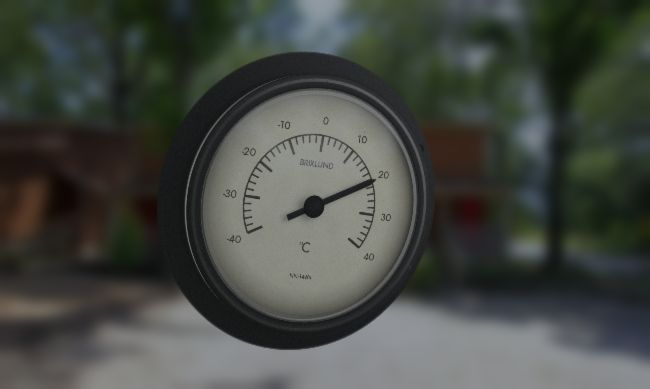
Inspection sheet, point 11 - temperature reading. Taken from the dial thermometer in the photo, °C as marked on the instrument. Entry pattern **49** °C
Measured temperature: **20** °C
